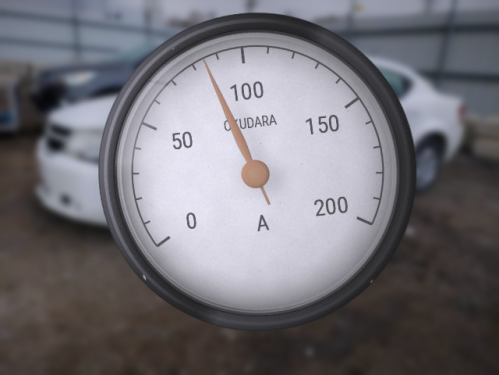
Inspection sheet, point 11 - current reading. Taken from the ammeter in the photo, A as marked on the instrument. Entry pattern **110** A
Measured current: **85** A
